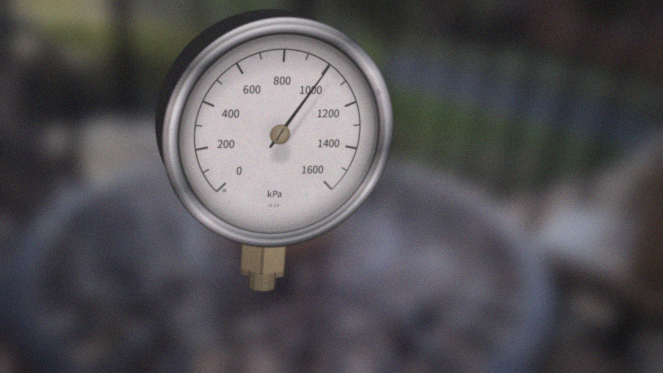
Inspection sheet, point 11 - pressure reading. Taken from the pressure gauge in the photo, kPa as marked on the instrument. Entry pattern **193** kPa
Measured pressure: **1000** kPa
